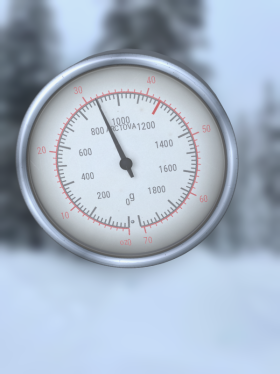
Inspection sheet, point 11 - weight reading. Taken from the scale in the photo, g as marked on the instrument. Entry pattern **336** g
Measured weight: **900** g
